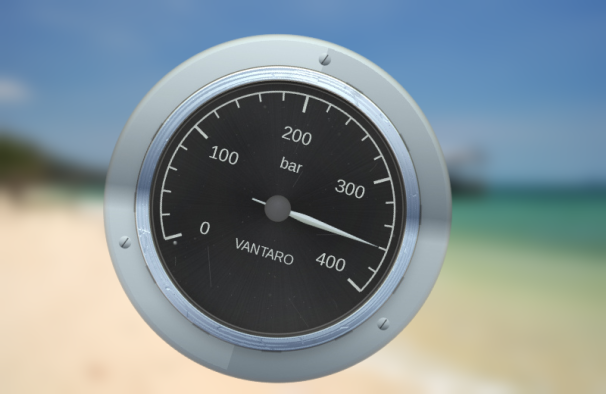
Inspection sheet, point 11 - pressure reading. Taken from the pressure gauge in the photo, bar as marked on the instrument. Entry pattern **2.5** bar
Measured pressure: **360** bar
